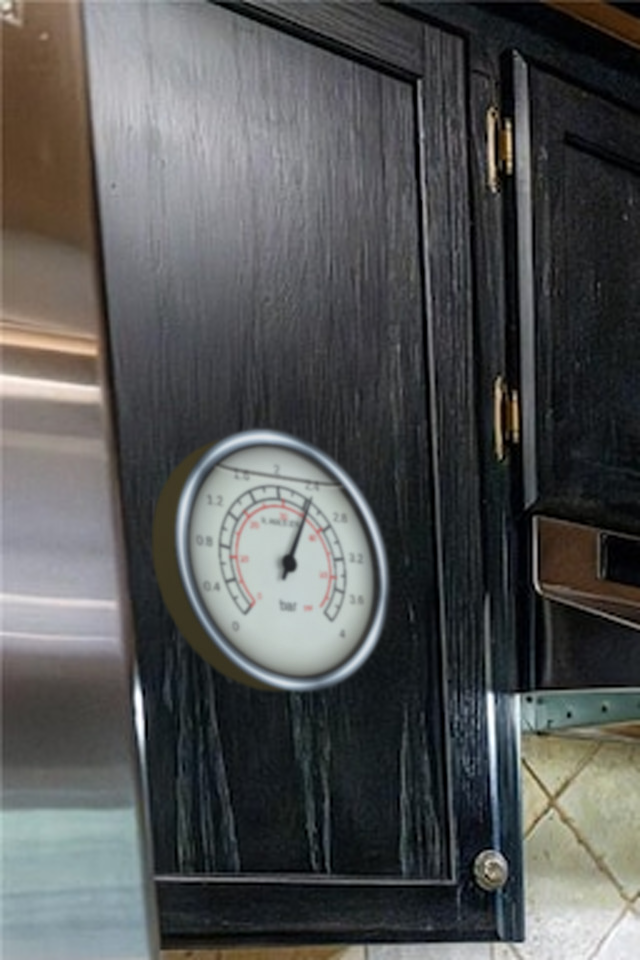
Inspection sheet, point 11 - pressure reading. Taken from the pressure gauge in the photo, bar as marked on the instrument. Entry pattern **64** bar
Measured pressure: **2.4** bar
